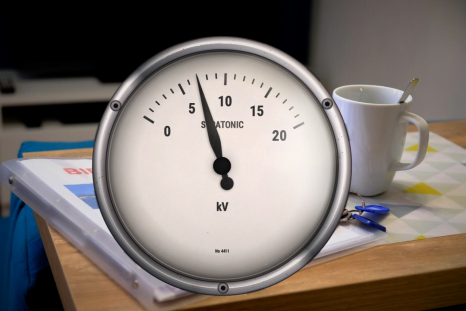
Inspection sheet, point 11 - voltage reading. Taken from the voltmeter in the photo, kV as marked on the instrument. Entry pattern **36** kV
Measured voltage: **7** kV
